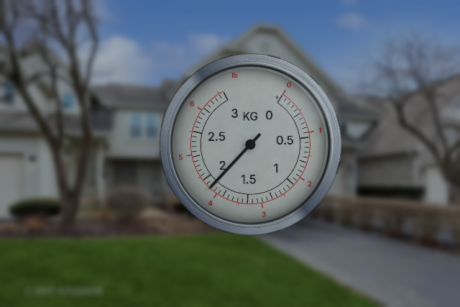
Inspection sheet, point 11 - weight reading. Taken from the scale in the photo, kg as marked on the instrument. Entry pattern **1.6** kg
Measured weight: **1.9** kg
